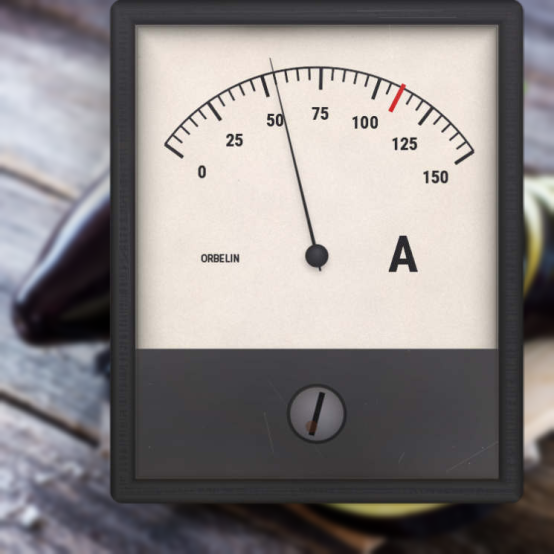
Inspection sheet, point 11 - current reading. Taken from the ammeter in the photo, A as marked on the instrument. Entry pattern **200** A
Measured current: **55** A
